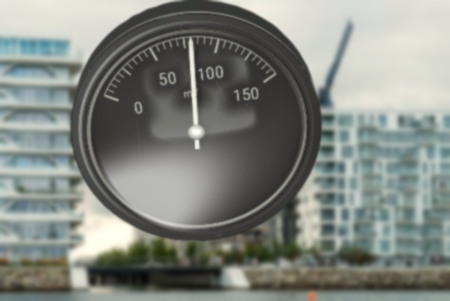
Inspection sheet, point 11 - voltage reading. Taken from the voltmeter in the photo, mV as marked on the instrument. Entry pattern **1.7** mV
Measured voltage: **80** mV
